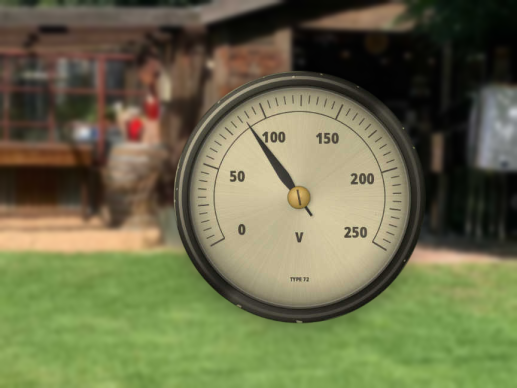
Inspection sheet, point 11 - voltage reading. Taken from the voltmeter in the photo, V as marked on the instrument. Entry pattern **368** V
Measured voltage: **87.5** V
